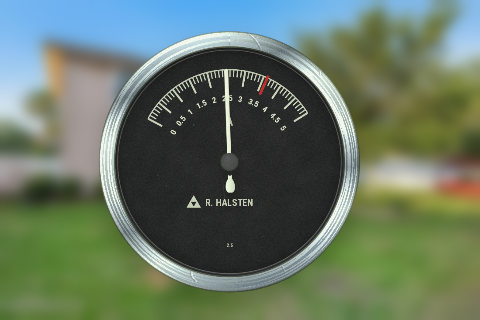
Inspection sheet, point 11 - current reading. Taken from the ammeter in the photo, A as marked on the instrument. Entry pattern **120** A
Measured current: **2.5** A
